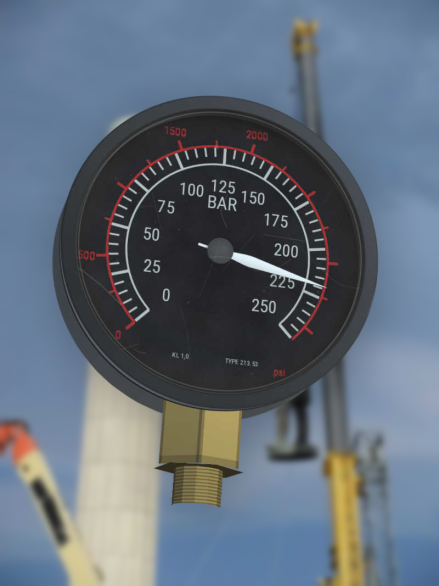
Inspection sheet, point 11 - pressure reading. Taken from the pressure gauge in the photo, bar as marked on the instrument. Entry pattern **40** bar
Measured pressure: **220** bar
